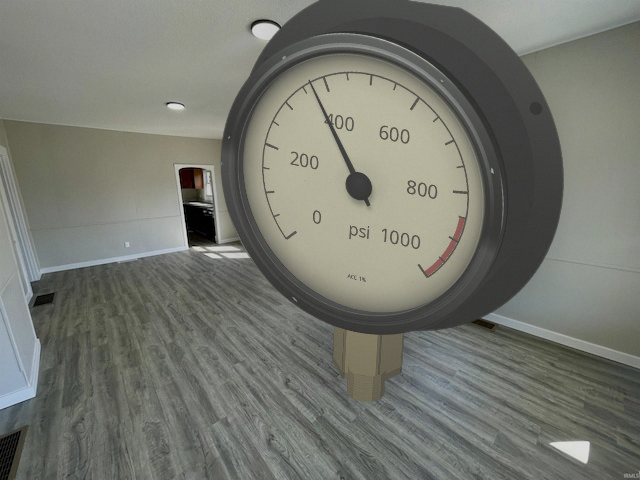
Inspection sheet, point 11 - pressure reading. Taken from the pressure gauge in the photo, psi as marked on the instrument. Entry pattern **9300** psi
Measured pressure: **375** psi
